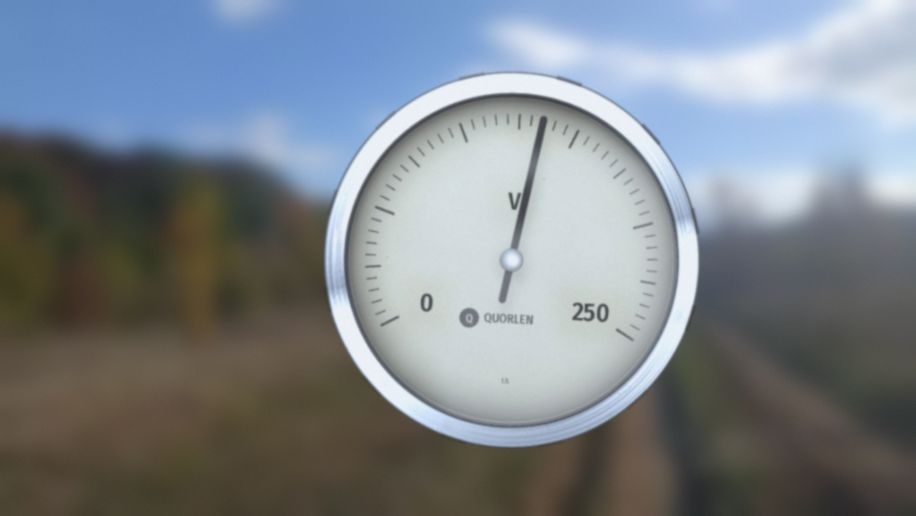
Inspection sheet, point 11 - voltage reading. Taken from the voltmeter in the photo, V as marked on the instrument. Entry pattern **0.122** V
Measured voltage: **135** V
